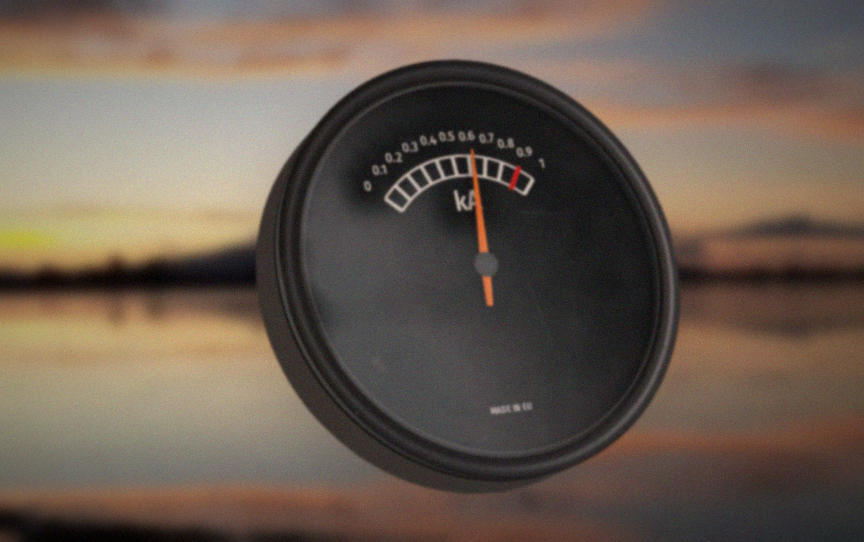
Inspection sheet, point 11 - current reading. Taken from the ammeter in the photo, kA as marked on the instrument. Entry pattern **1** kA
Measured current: **0.6** kA
